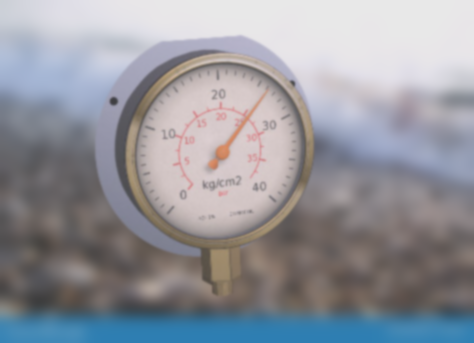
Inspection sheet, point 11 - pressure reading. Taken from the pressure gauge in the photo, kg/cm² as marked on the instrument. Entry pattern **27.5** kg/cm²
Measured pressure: **26** kg/cm²
